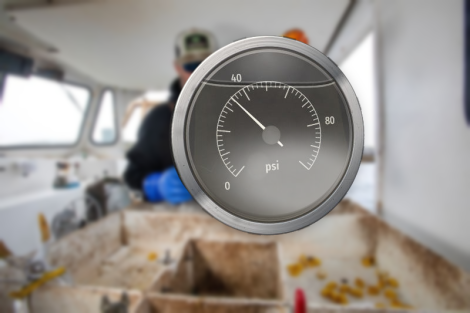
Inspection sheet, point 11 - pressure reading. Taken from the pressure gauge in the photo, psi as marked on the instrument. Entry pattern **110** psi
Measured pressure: **34** psi
